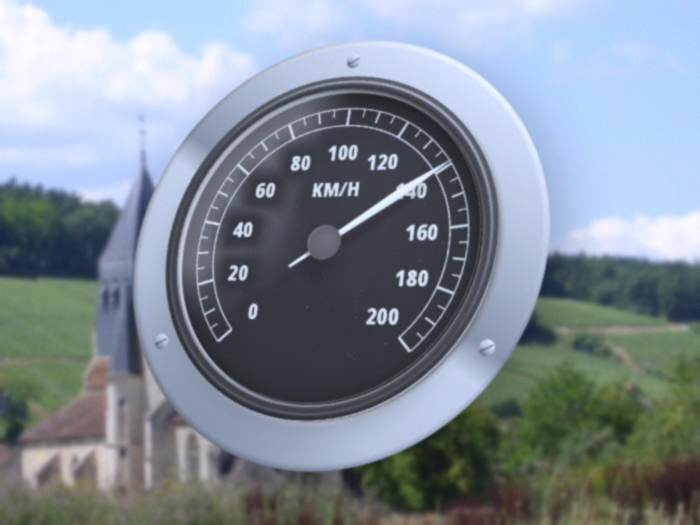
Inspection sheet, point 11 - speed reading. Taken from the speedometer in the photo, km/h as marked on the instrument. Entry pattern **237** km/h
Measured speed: **140** km/h
